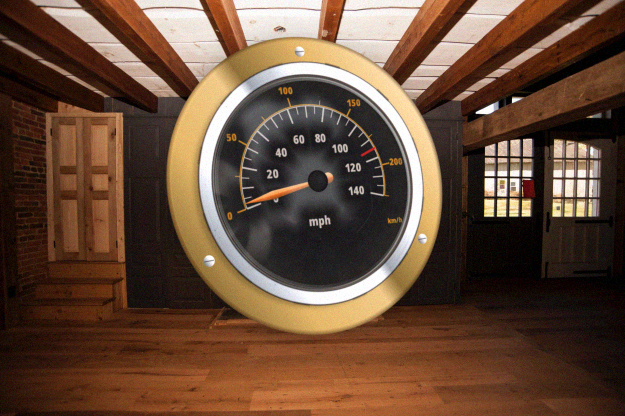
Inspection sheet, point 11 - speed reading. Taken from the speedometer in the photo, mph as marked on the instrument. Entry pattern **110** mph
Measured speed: **2.5** mph
